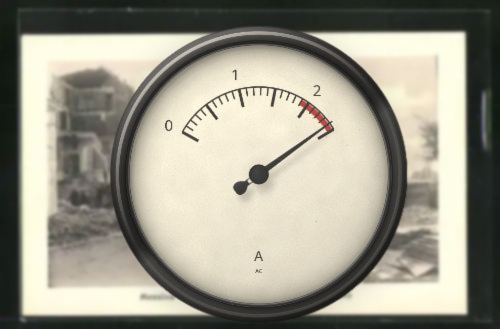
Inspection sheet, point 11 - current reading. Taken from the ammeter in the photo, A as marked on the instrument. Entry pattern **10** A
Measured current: **2.4** A
